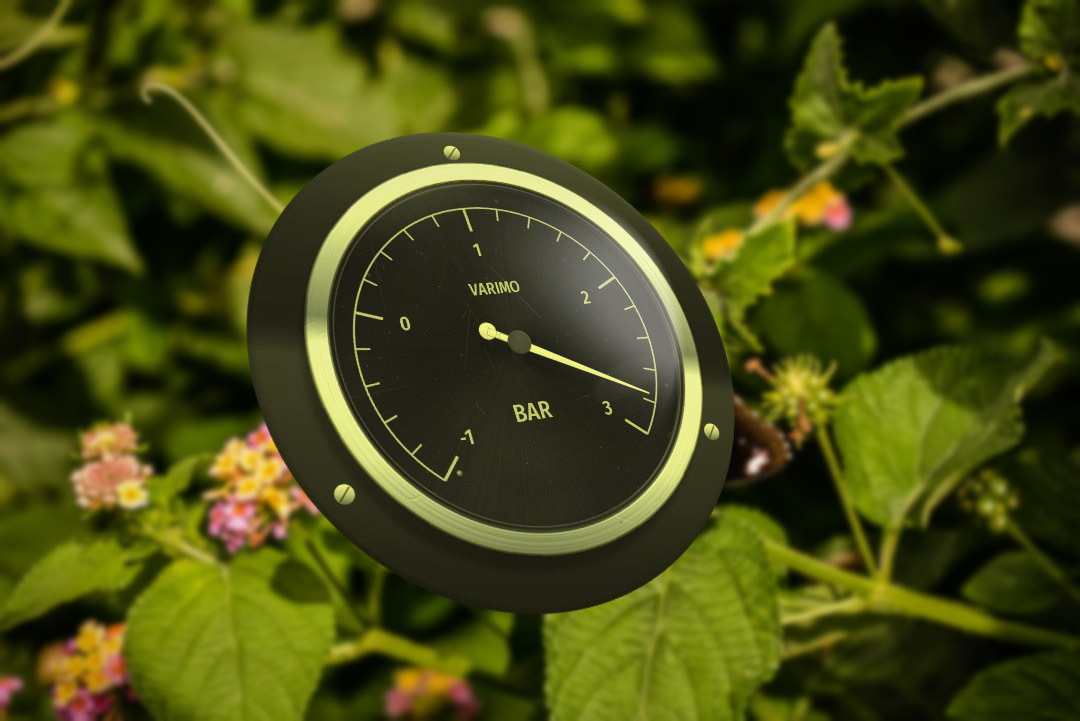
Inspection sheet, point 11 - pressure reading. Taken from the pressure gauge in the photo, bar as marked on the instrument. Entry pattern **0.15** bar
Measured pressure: **2.8** bar
